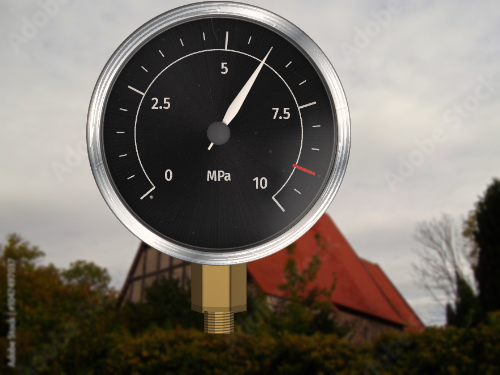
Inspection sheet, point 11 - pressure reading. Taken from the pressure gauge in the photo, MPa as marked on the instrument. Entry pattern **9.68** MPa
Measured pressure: **6** MPa
